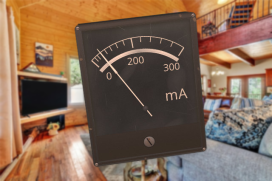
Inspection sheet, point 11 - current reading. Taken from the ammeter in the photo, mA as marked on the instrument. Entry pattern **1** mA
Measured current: **100** mA
